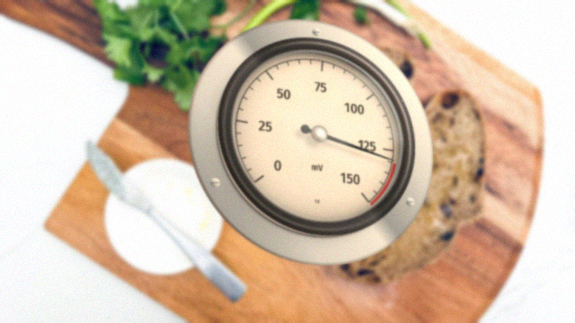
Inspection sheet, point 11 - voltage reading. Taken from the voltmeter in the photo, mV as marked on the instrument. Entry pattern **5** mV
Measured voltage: **130** mV
